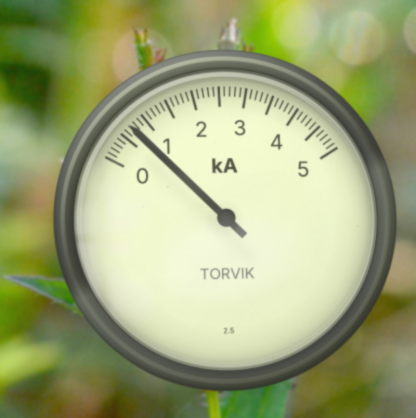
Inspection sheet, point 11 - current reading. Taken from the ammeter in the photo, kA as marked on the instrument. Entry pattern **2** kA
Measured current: **0.7** kA
